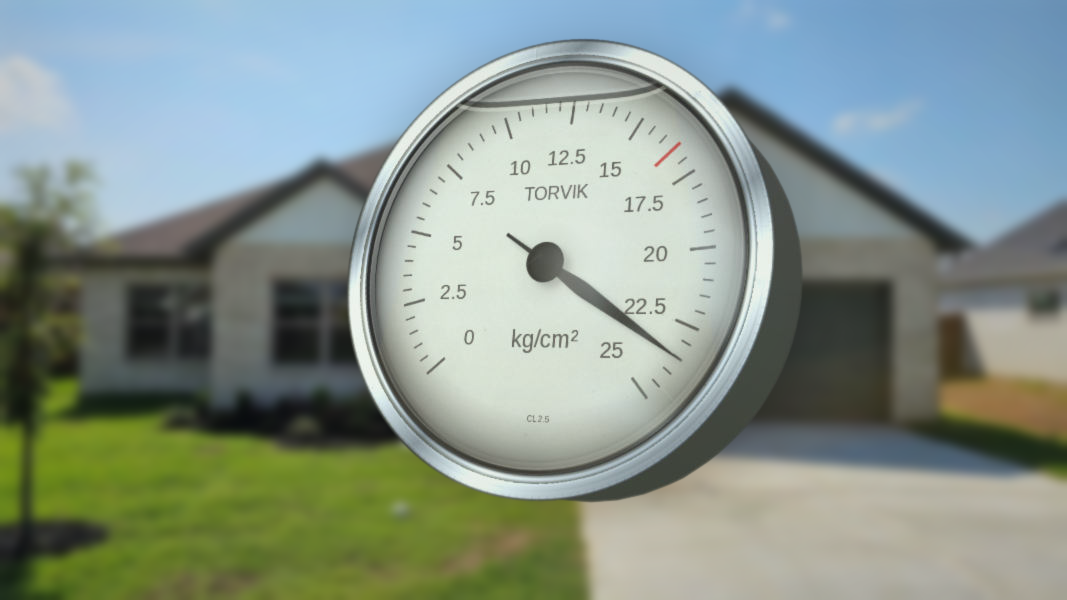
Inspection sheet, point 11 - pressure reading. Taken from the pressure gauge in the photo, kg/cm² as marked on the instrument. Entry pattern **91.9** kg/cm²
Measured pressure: **23.5** kg/cm²
